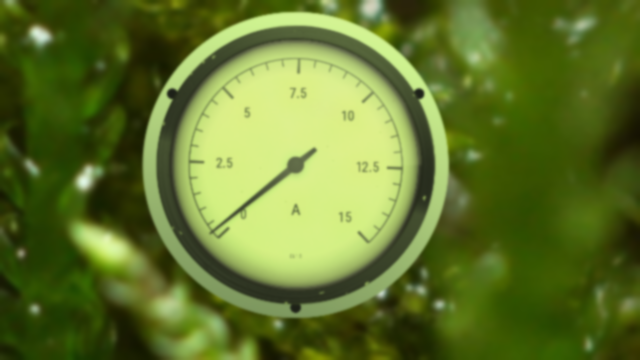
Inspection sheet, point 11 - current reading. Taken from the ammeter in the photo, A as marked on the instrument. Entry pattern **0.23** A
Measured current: **0.25** A
